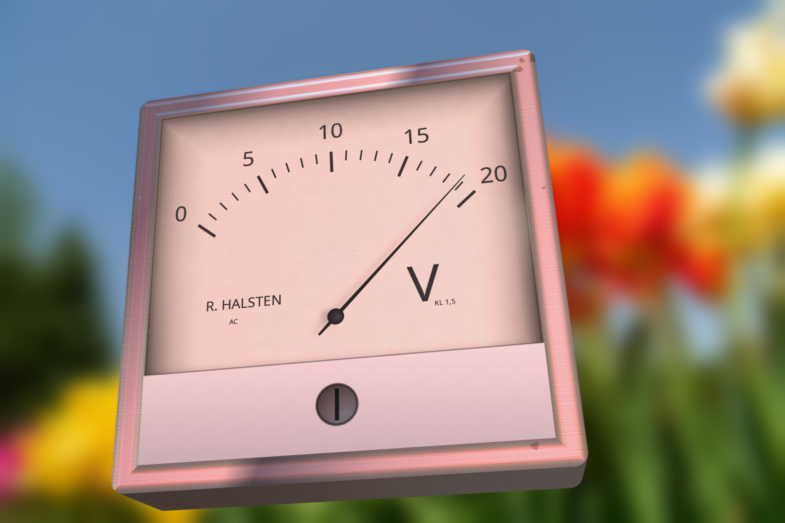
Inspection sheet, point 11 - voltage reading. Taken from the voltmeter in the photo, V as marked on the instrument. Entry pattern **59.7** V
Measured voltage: **19** V
